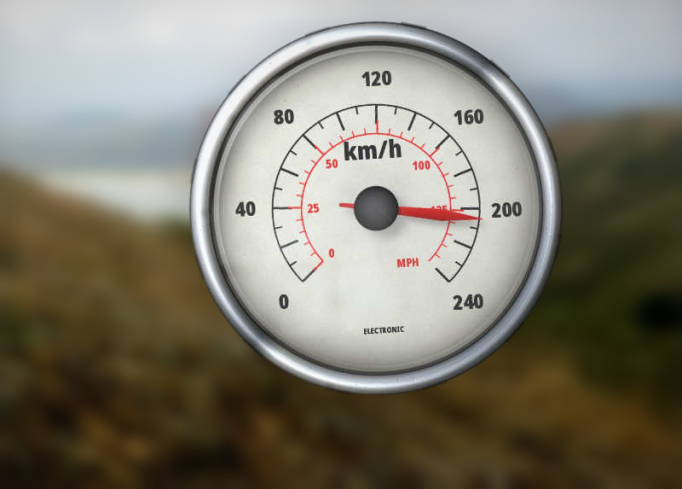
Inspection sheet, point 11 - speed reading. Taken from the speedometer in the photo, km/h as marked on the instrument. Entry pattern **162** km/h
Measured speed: **205** km/h
